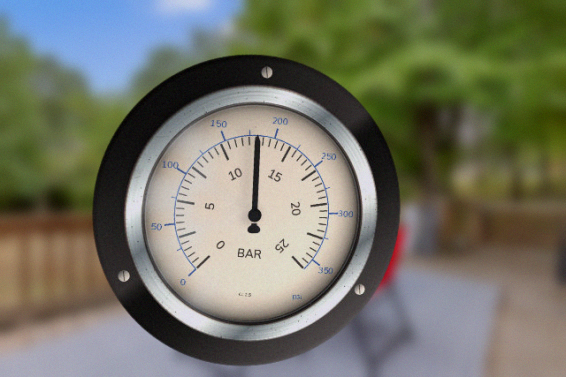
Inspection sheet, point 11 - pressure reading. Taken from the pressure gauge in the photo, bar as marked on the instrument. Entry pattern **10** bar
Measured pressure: **12.5** bar
